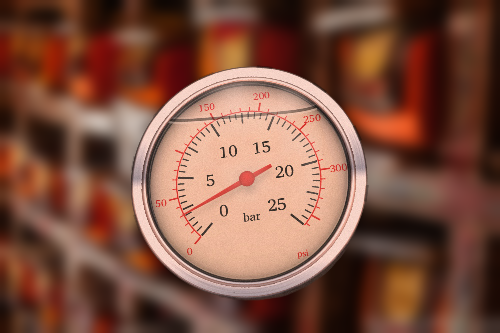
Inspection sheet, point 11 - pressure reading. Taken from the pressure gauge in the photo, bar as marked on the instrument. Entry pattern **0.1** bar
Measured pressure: **2** bar
